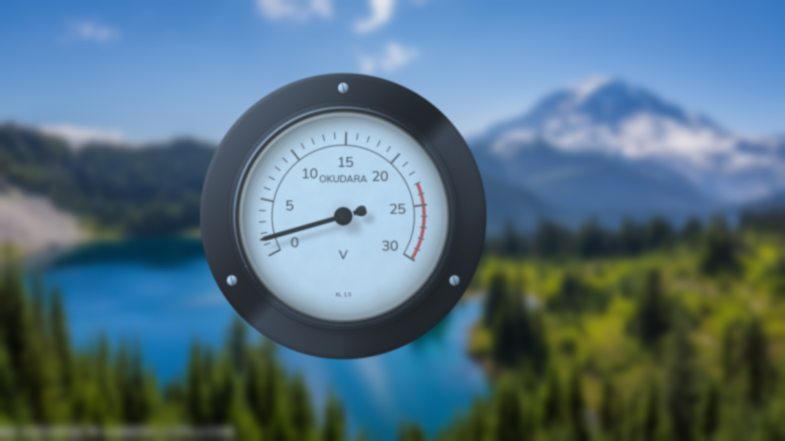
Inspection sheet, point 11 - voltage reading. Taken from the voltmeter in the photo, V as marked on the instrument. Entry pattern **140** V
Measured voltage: **1.5** V
